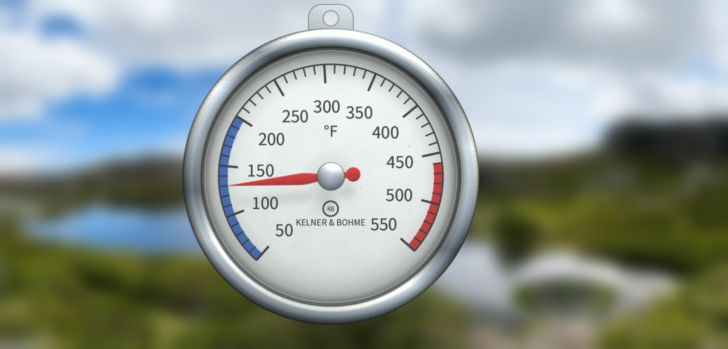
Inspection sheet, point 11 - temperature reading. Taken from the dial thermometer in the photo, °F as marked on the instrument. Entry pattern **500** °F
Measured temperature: **130** °F
